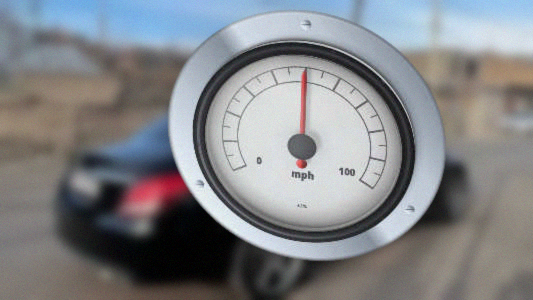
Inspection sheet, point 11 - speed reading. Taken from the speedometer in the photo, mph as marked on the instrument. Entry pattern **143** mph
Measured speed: **50** mph
